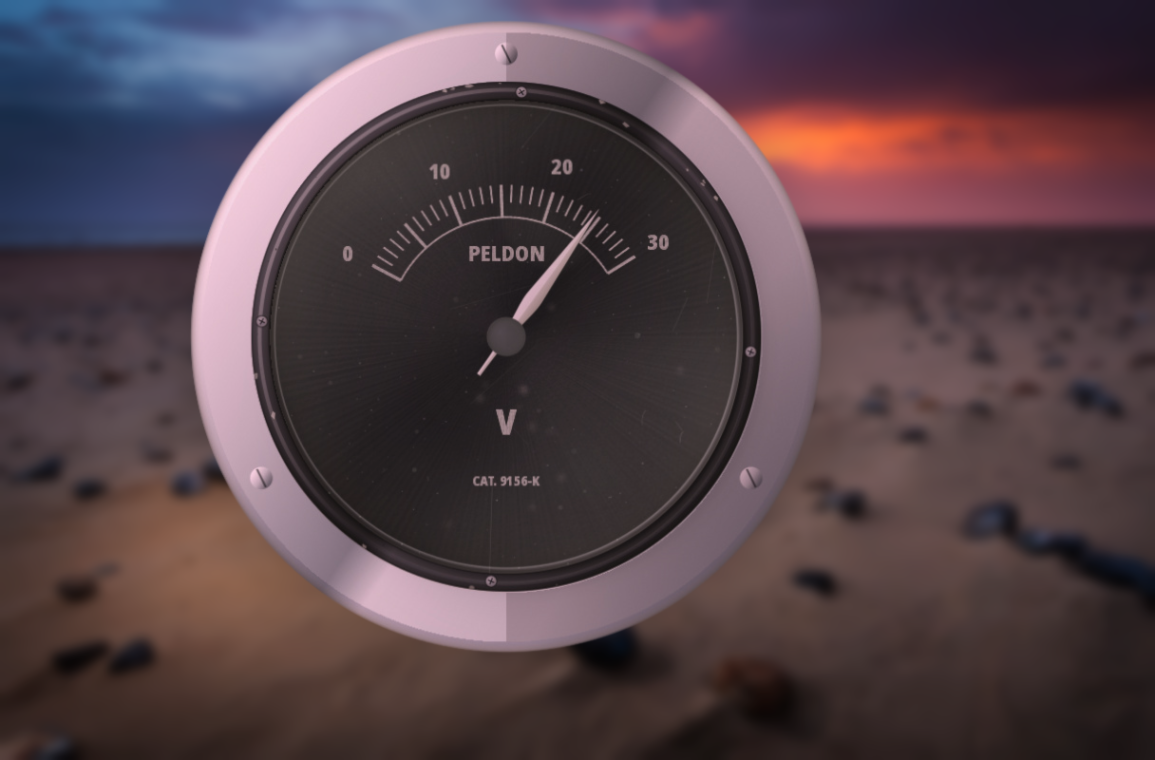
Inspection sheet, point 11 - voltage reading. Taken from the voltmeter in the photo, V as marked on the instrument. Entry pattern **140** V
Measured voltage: **24.5** V
